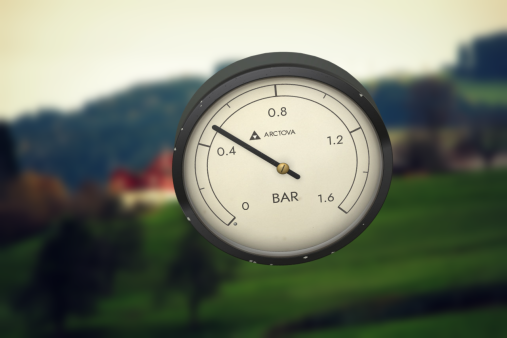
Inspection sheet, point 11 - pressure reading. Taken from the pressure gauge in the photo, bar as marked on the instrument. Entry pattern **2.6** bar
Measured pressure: **0.5** bar
